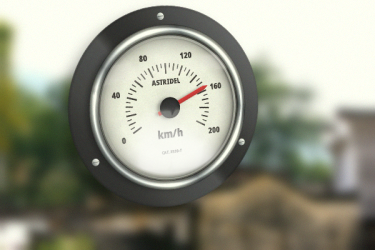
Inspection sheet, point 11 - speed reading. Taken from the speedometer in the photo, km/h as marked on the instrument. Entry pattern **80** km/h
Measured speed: **155** km/h
